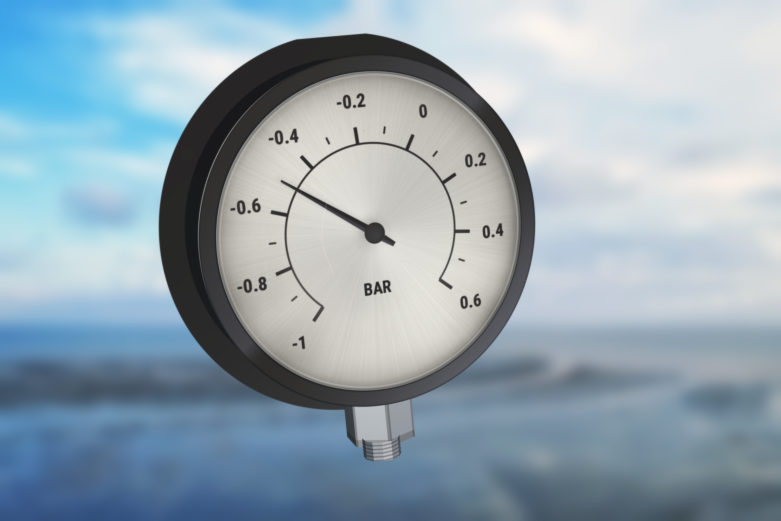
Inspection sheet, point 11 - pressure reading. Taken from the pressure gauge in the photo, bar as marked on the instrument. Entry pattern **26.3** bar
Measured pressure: **-0.5** bar
